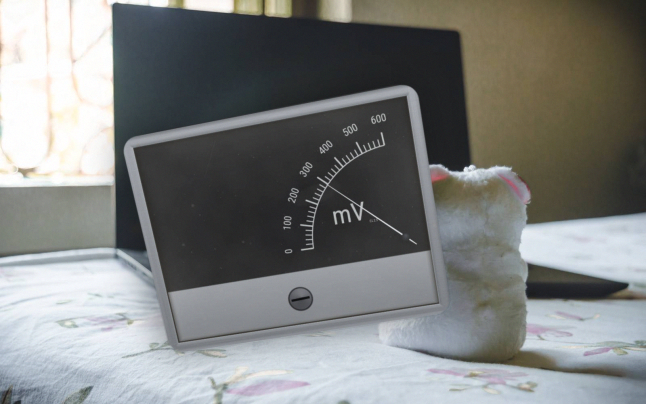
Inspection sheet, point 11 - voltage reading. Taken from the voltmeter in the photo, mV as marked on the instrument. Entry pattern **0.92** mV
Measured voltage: **300** mV
